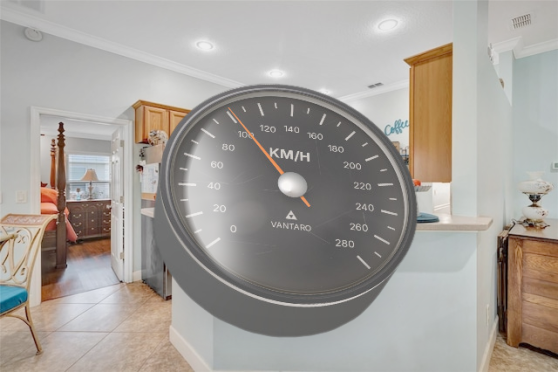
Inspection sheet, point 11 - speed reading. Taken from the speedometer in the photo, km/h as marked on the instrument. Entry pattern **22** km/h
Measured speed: **100** km/h
